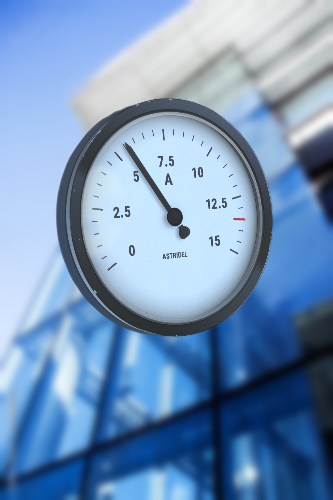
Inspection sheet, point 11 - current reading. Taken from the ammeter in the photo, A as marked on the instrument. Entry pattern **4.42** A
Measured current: **5.5** A
